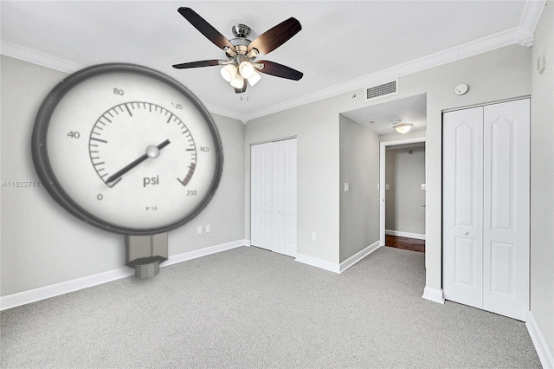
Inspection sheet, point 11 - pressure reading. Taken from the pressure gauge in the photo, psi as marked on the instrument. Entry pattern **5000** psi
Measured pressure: **5** psi
